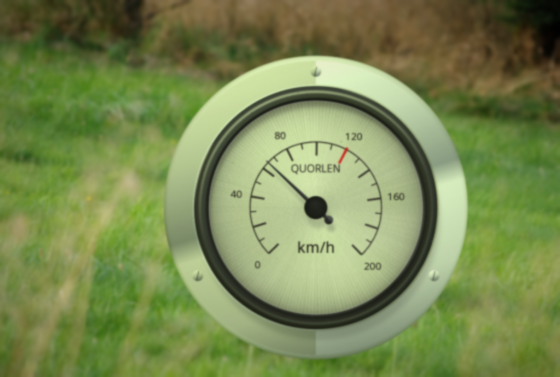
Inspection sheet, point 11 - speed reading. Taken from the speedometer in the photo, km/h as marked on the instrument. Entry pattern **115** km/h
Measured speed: **65** km/h
